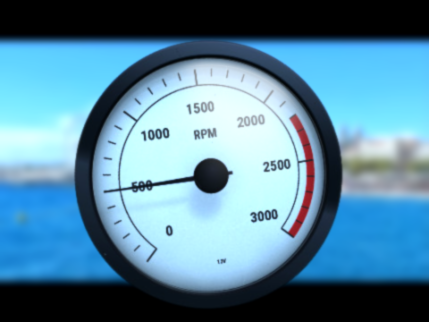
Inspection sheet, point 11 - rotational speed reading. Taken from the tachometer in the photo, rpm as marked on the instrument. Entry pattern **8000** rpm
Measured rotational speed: **500** rpm
